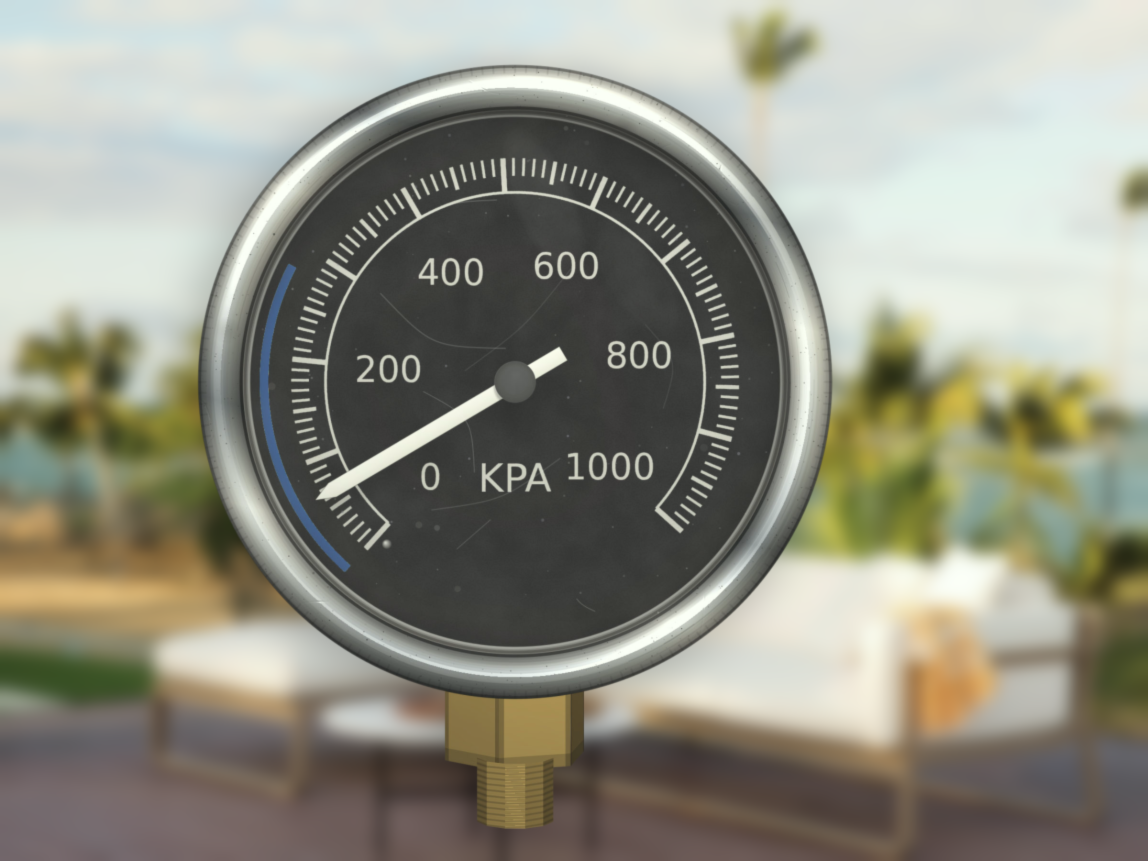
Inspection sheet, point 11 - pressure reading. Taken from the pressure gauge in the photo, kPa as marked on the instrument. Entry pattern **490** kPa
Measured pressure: **65** kPa
